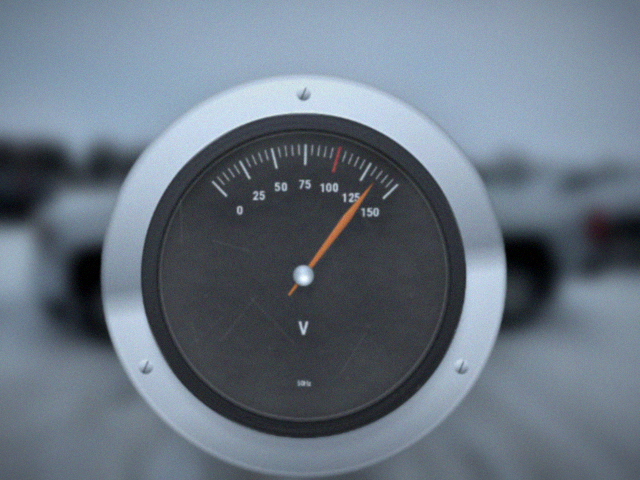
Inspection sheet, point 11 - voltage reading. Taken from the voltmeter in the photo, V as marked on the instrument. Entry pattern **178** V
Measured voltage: **135** V
